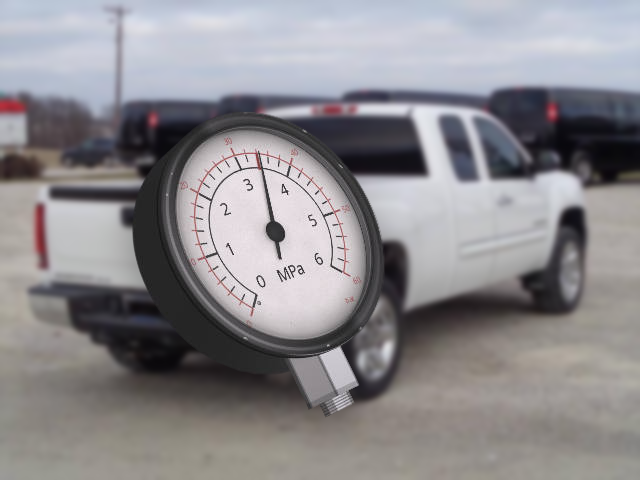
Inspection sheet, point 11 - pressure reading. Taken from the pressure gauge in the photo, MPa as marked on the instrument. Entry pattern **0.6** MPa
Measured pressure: **3.4** MPa
